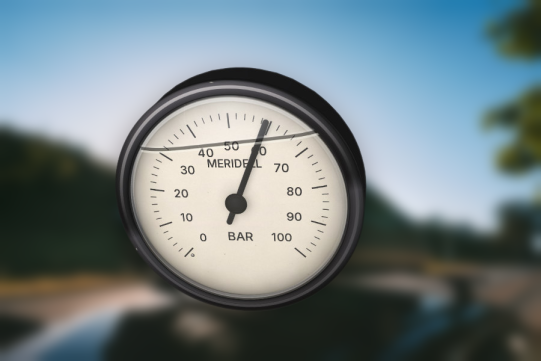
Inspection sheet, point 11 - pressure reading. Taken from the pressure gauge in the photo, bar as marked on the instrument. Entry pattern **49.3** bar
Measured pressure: **59** bar
